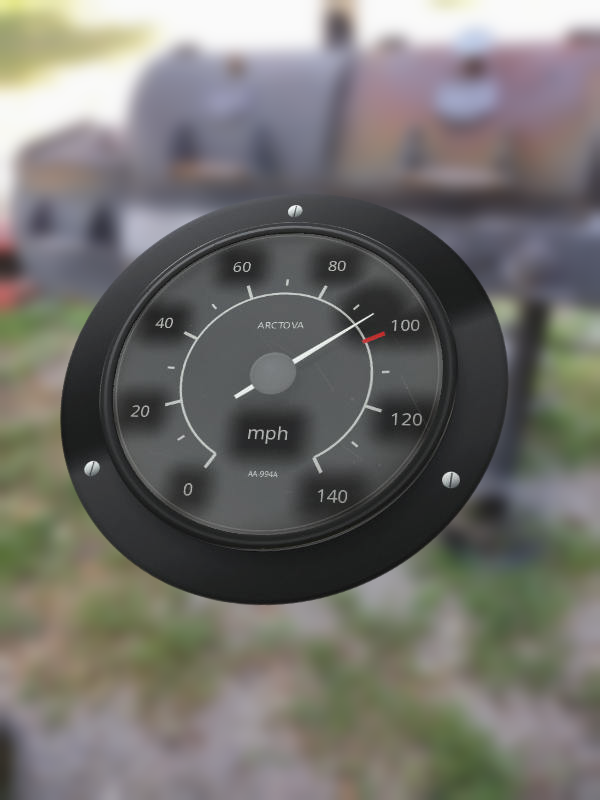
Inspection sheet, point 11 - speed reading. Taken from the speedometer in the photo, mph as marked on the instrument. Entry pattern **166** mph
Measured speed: **95** mph
